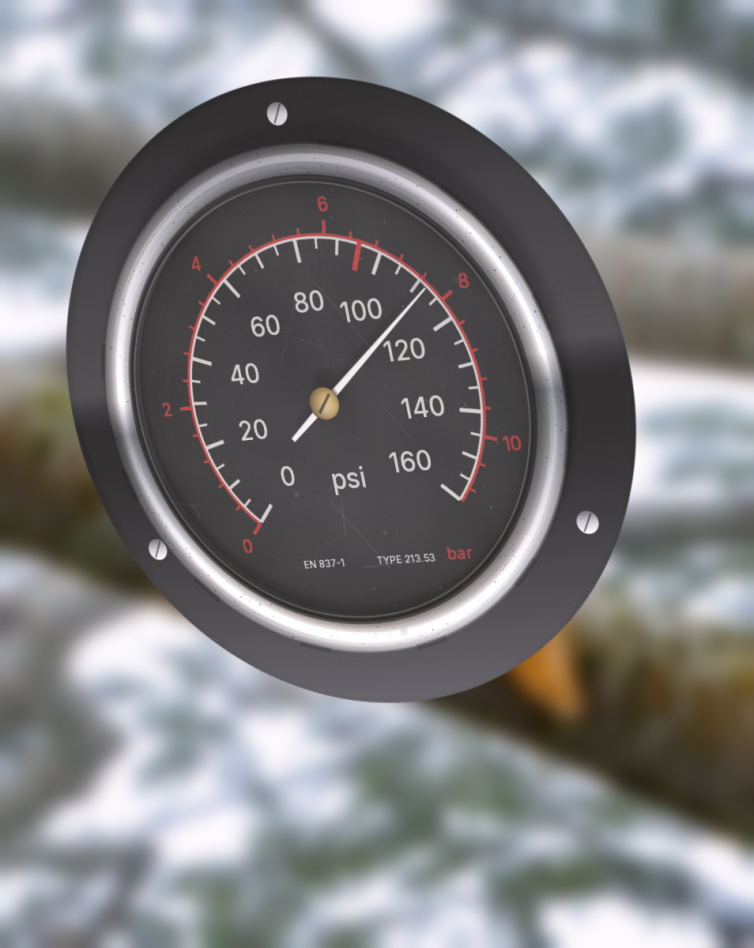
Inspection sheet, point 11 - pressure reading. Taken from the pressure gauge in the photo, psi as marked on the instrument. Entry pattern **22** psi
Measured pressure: **112.5** psi
